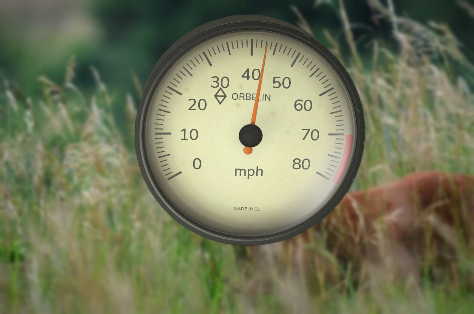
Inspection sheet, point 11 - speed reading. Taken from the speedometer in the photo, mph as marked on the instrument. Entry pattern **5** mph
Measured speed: **43** mph
